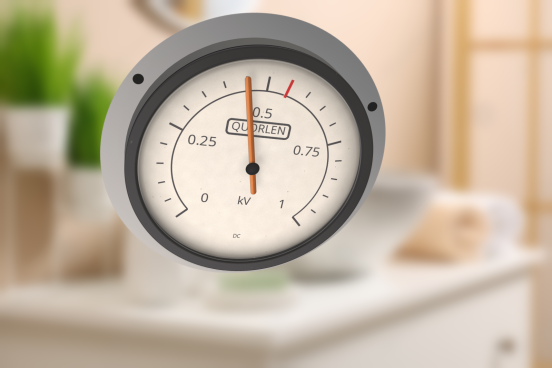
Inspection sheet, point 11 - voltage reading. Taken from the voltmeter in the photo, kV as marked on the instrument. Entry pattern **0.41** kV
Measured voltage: **0.45** kV
